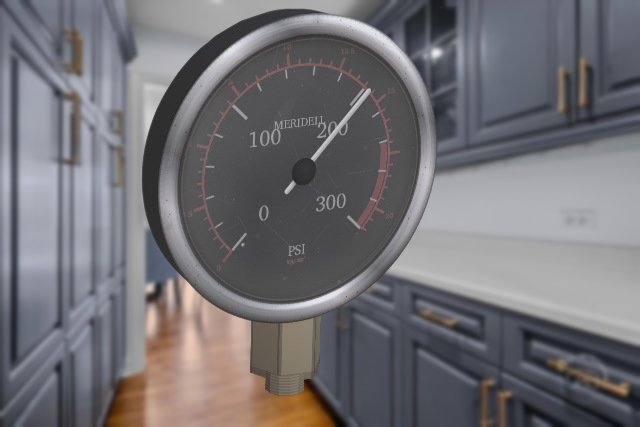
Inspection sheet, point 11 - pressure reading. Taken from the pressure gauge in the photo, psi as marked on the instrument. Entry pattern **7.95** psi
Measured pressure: **200** psi
